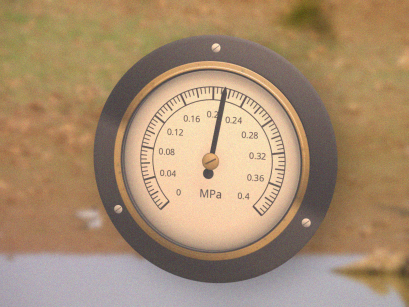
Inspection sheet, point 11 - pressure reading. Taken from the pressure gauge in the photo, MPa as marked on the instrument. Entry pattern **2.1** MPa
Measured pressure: **0.215** MPa
